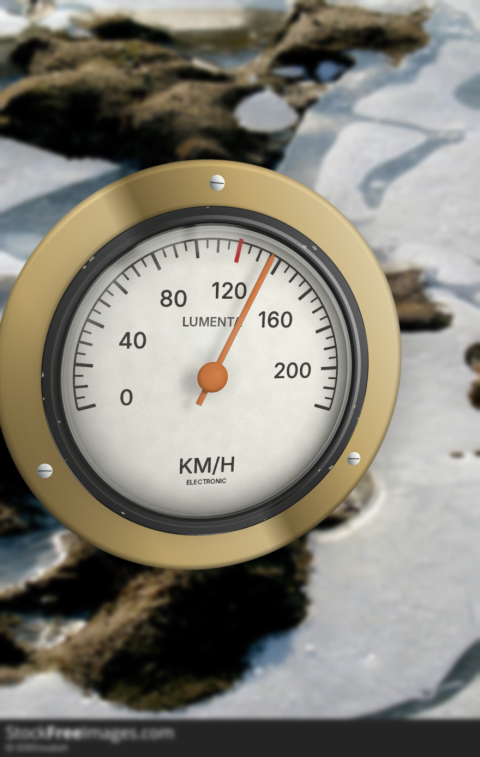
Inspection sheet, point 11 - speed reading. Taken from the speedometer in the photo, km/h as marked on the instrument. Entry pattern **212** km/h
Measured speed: **135** km/h
